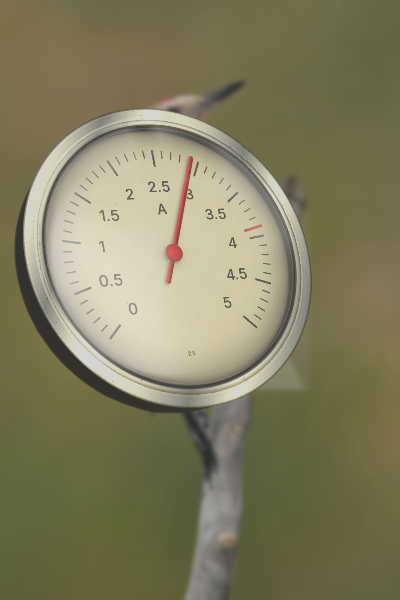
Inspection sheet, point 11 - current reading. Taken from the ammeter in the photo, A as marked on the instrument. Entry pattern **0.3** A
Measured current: **2.9** A
